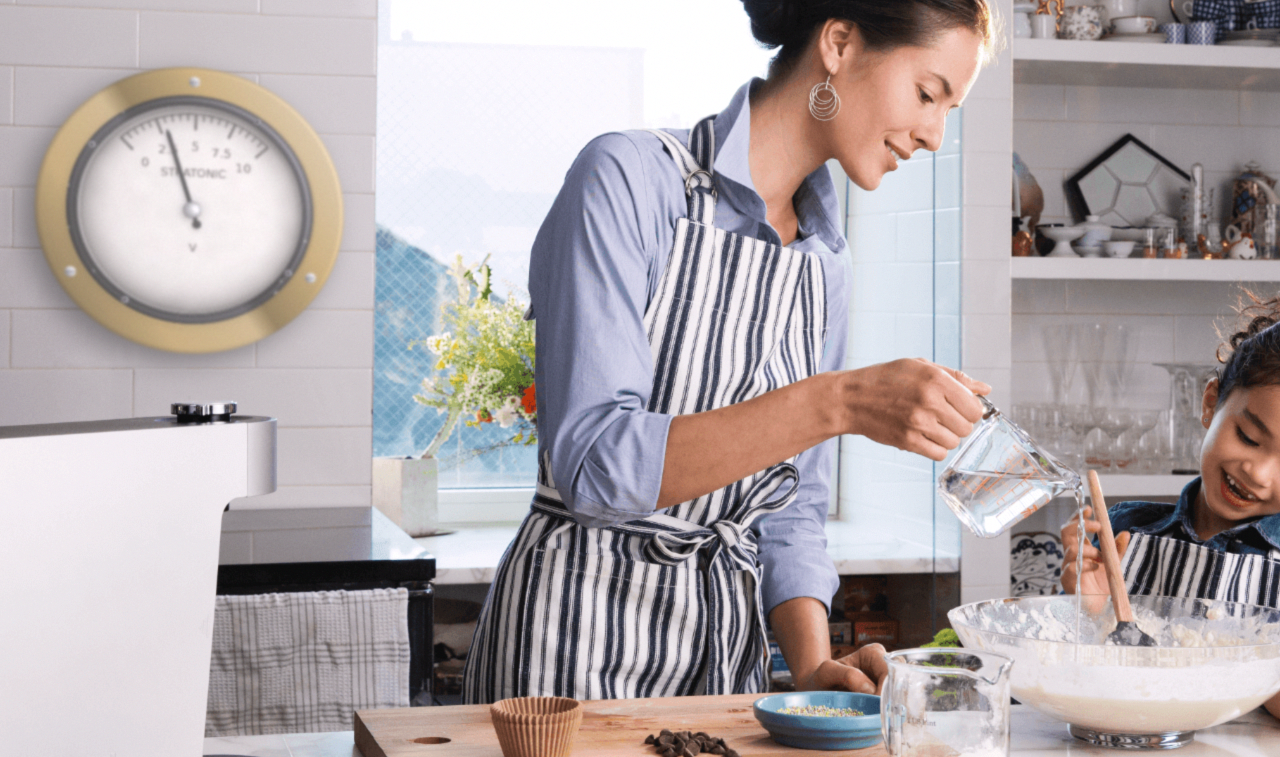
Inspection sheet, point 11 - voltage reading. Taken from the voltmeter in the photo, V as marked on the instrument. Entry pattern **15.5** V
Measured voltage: **3** V
